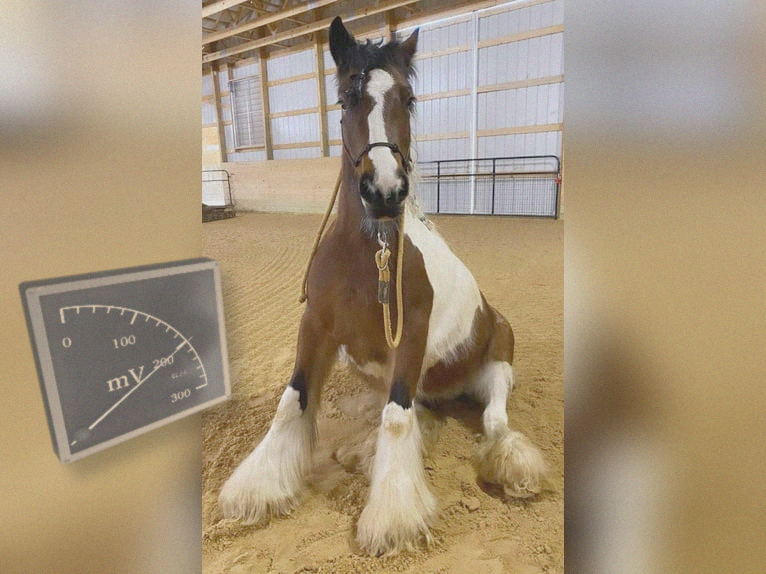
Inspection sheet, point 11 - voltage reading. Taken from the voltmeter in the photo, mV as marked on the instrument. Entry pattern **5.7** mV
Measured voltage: **200** mV
